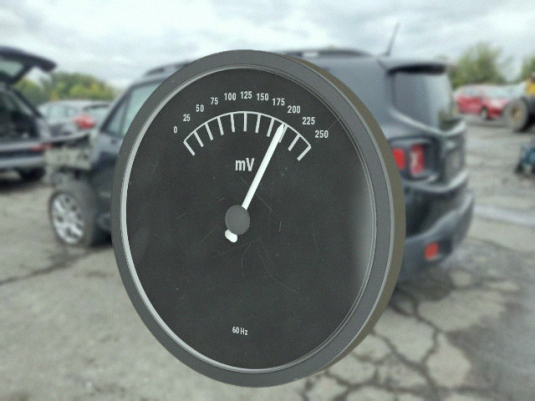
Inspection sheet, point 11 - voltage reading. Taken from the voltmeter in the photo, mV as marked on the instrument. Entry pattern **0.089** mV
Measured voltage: **200** mV
